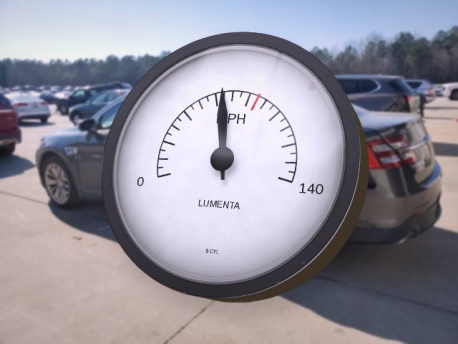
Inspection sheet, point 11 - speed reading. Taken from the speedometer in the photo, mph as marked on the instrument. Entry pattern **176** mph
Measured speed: **65** mph
